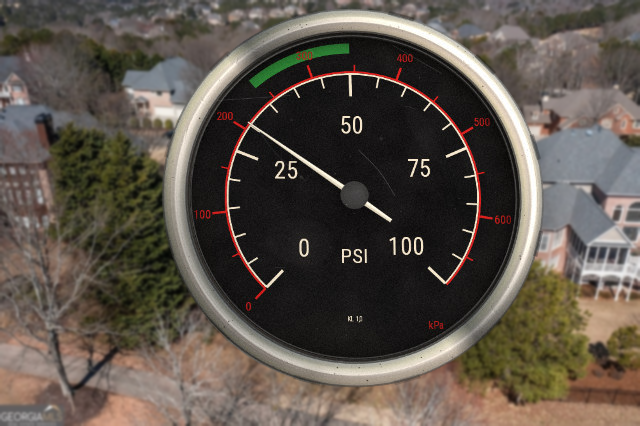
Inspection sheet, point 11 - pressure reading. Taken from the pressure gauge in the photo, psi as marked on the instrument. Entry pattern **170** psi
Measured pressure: **30** psi
